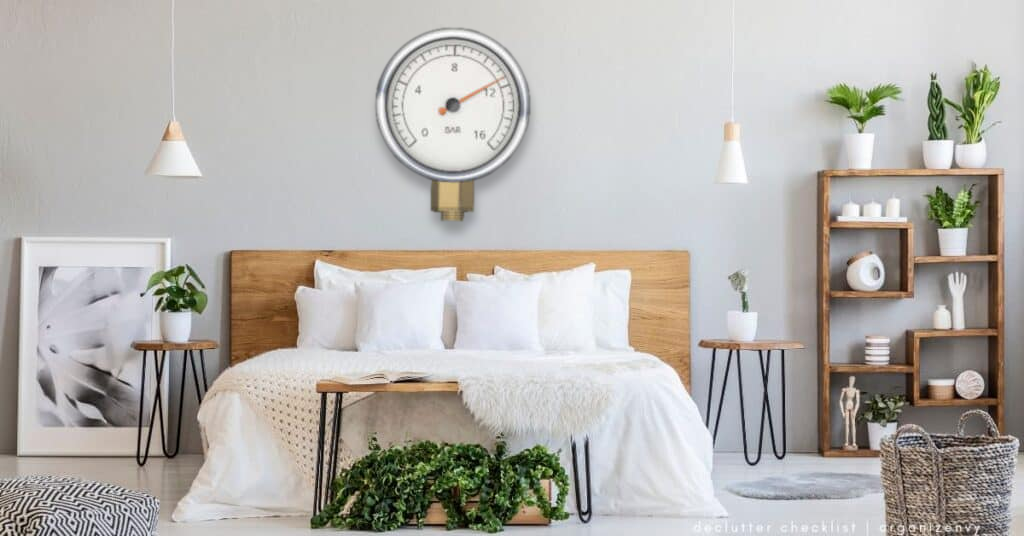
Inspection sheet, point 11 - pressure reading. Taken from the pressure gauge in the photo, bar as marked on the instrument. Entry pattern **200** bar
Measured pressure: **11.5** bar
